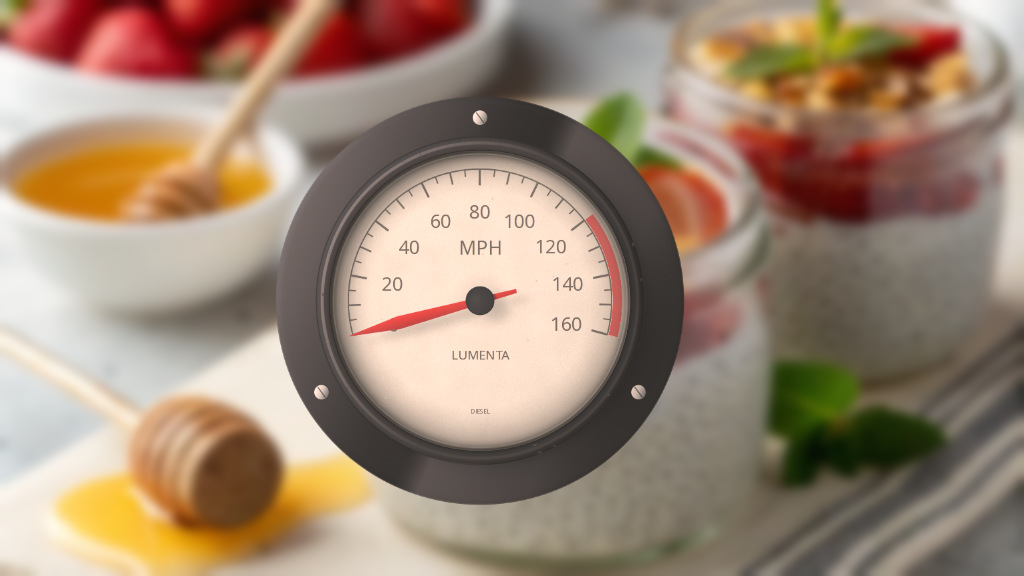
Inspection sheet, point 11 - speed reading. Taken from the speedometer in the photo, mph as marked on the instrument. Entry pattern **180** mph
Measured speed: **0** mph
